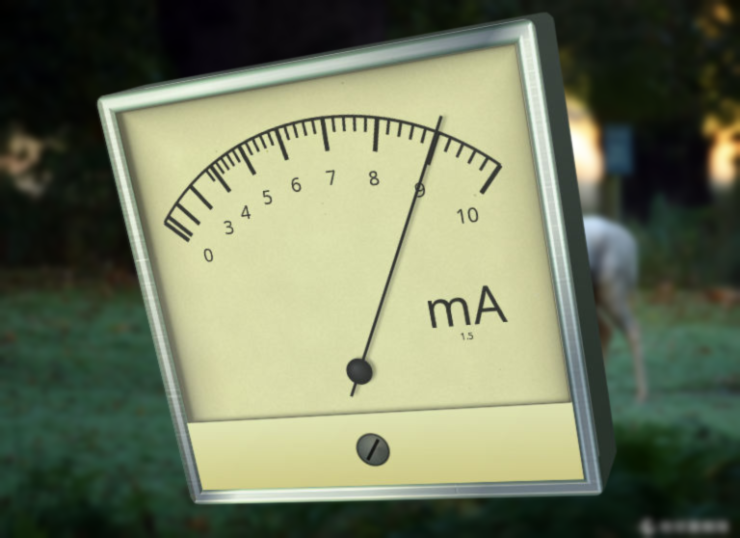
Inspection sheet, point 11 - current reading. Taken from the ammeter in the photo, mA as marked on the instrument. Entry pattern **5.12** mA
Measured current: **9** mA
